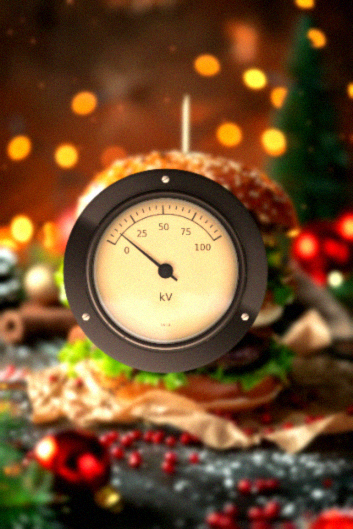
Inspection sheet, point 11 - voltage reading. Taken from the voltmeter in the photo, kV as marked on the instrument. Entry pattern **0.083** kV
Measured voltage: **10** kV
